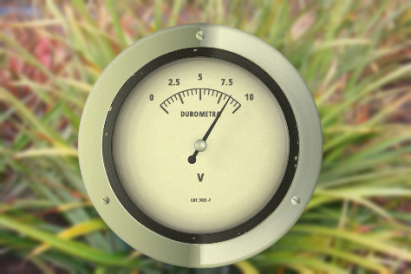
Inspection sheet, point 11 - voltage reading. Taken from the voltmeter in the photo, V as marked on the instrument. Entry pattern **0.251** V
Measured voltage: **8.5** V
